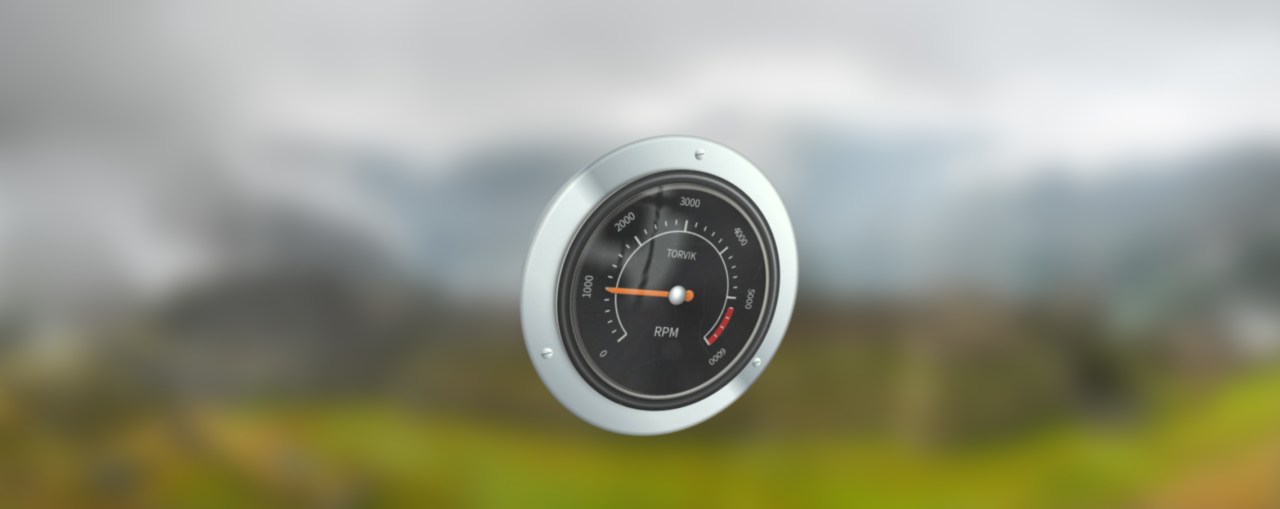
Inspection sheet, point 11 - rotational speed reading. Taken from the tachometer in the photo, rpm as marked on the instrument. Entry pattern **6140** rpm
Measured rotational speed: **1000** rpm
